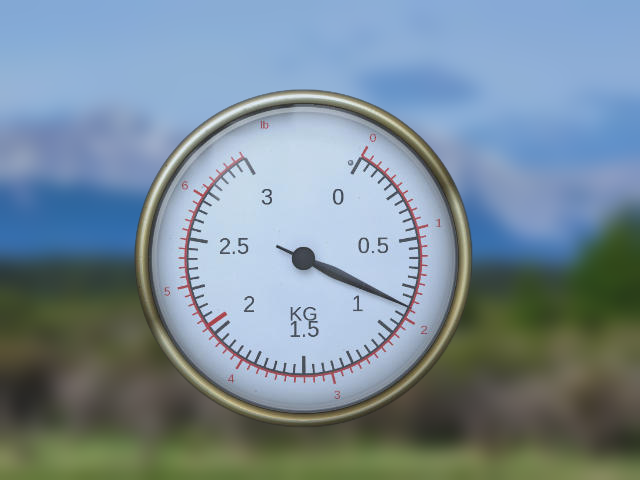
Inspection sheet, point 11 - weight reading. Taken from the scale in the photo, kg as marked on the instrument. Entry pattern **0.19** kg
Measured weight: **0.85** kg
